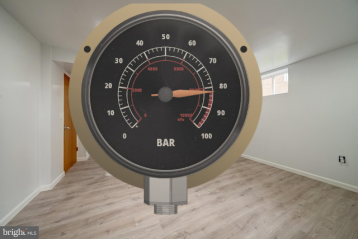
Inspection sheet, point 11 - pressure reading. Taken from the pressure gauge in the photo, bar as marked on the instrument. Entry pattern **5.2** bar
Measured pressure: **82** bar
